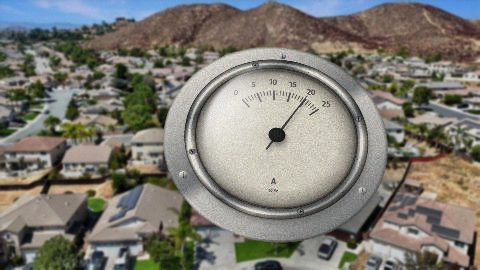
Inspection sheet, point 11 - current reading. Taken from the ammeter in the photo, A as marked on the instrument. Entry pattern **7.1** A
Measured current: **20** A
